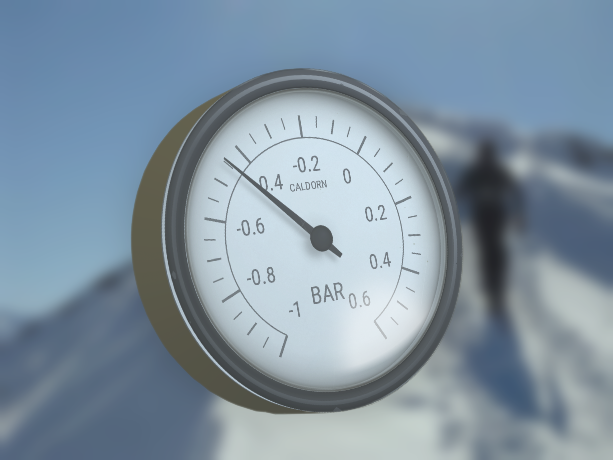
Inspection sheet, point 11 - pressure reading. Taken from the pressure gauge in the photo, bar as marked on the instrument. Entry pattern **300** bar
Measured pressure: **-0.45** bar
